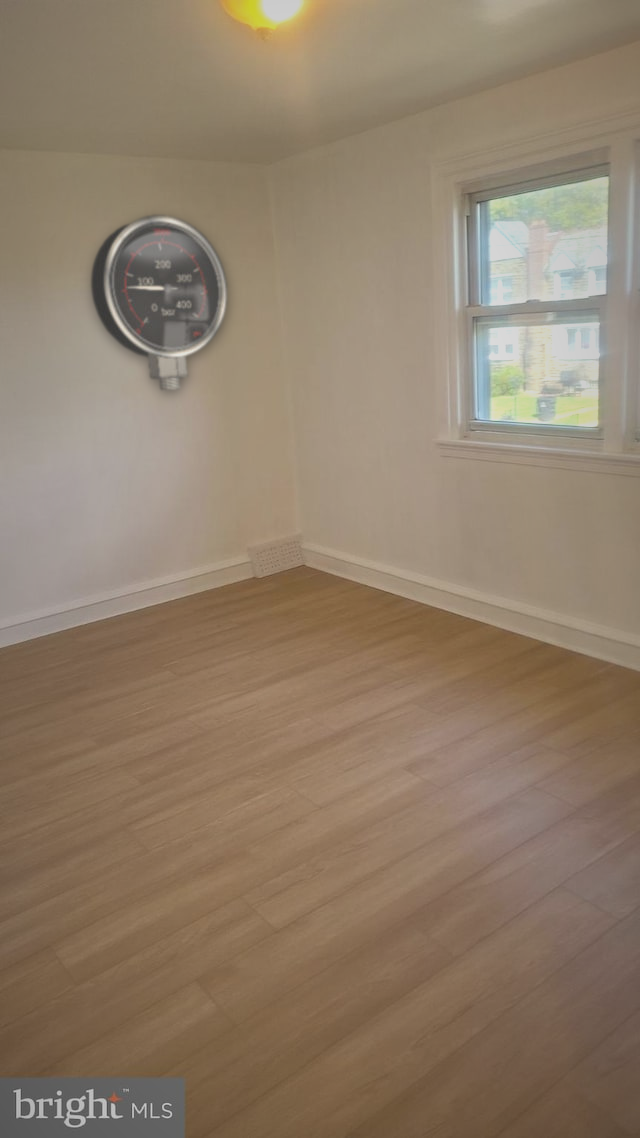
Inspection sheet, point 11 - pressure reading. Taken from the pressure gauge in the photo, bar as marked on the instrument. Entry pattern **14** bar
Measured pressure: **75** bar
